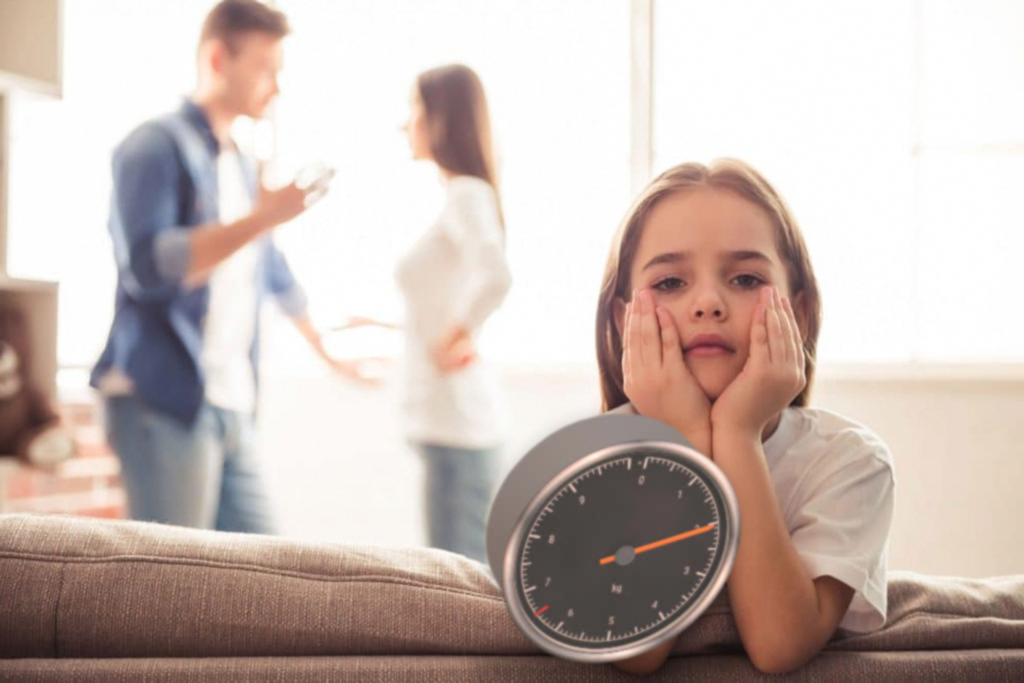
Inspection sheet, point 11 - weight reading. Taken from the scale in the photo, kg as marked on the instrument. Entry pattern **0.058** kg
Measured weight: **2** kg
